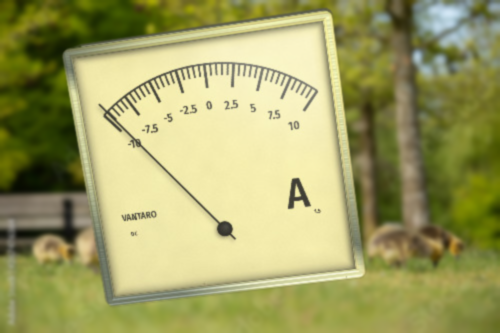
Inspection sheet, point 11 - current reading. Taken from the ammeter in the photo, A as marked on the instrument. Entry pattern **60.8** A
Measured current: **-9.5** A
